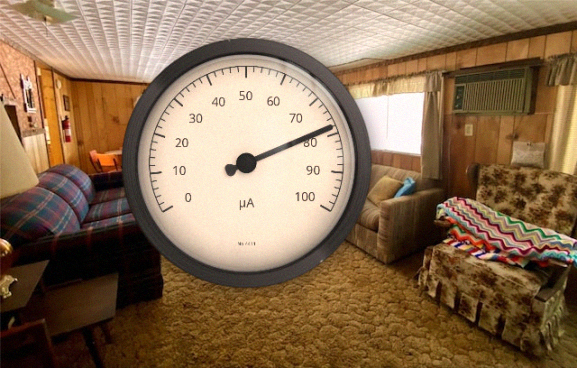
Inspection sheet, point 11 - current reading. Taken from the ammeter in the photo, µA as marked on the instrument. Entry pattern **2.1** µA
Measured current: **78** µA
